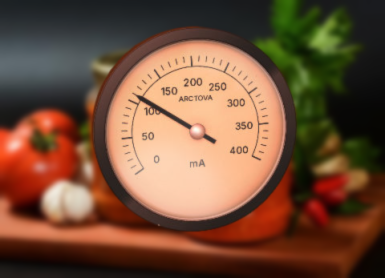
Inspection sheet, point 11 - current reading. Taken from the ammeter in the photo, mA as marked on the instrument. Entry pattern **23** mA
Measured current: **110** mA
